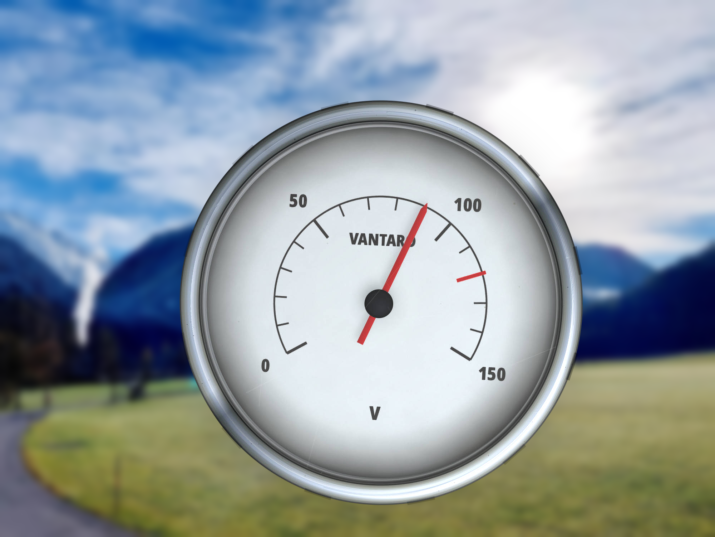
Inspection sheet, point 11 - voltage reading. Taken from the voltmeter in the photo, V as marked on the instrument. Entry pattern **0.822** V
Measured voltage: **90** V
